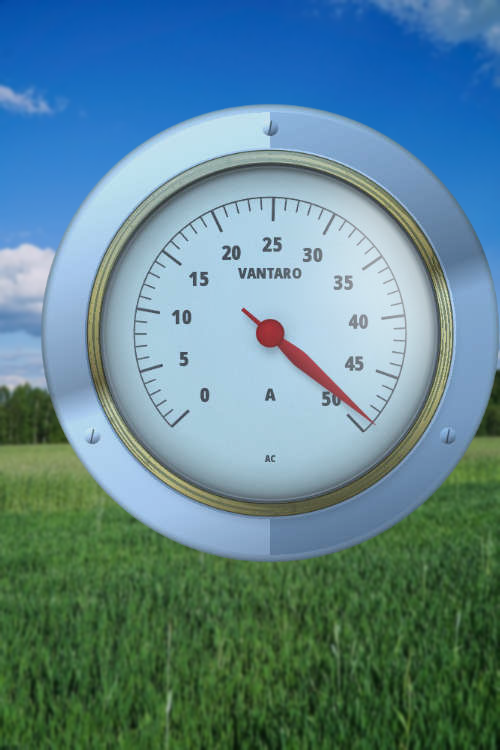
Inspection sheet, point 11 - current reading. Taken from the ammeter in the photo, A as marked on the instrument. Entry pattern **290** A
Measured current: **49** A
